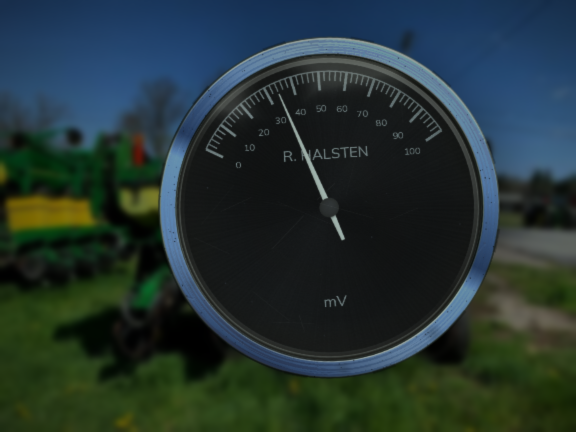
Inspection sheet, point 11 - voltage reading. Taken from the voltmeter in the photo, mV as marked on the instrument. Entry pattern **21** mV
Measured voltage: **34** mV
